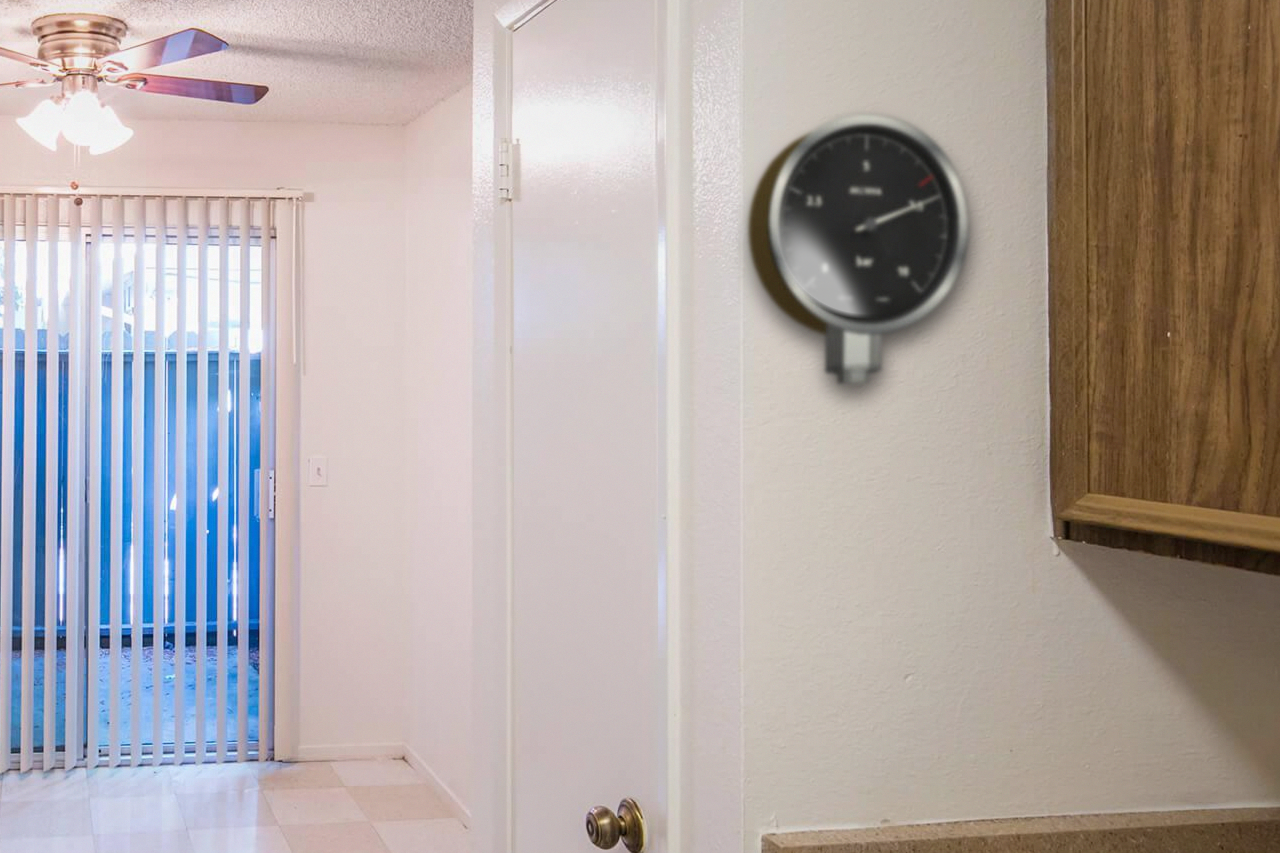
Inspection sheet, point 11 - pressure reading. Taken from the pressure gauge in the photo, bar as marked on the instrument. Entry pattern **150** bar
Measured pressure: **7.5** bar
